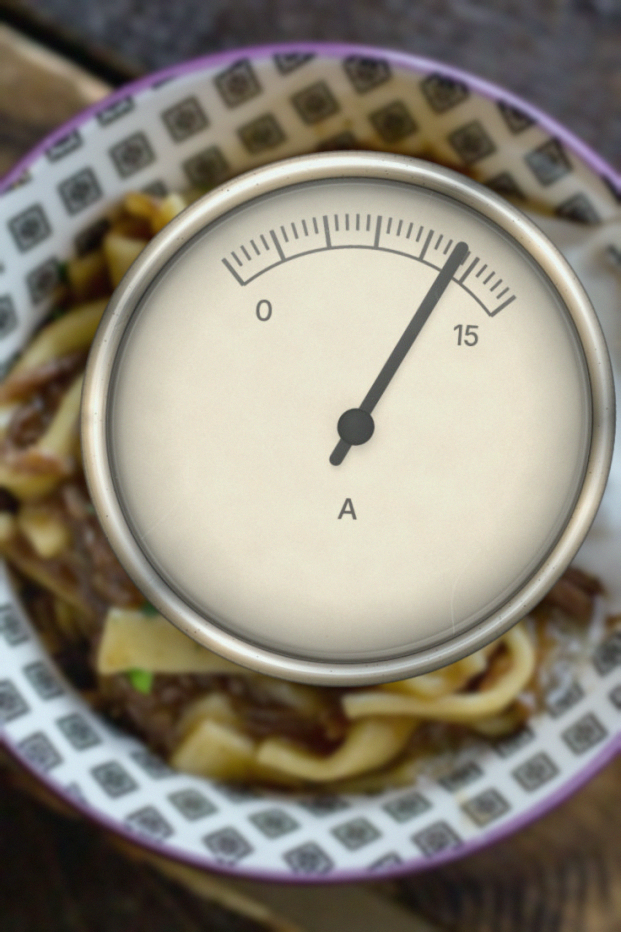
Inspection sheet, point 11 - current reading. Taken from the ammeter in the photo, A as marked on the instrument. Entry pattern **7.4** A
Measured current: **11.5** A
